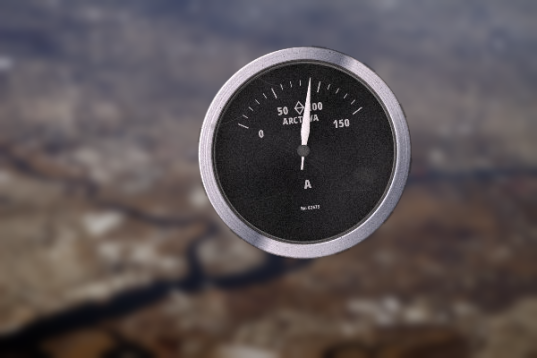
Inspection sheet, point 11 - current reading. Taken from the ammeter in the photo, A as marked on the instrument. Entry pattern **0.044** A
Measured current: **90** A
